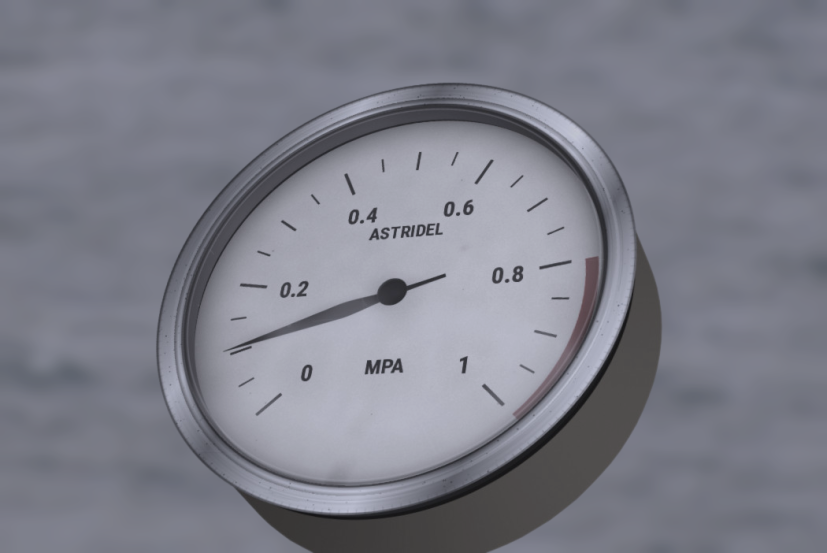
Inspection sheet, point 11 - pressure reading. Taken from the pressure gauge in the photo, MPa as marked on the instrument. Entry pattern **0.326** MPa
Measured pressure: **0.1** MPa
